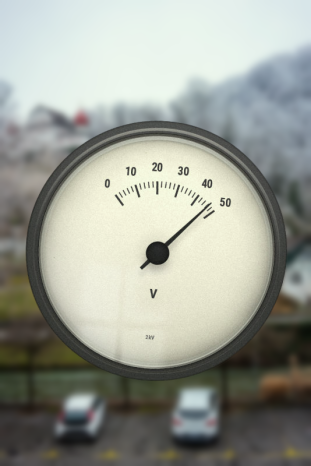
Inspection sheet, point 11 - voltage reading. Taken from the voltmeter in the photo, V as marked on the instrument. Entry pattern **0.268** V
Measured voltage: **46** V
